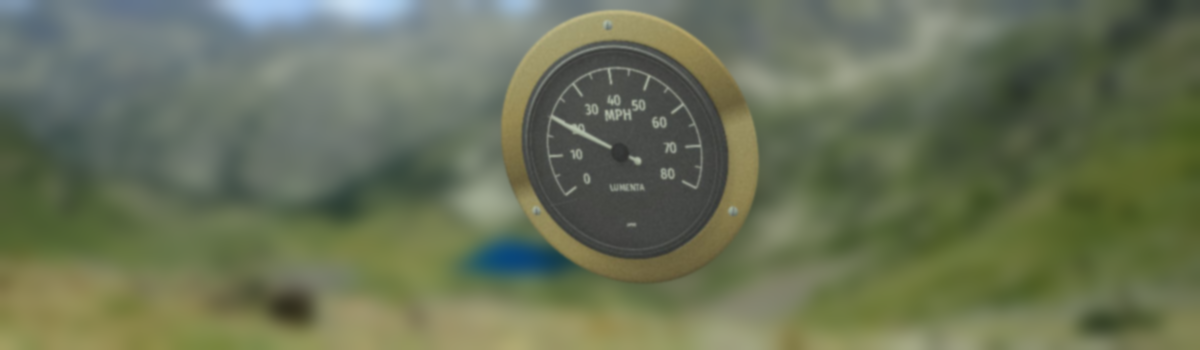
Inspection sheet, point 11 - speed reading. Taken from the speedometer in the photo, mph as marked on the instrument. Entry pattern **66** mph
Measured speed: **20** mph
